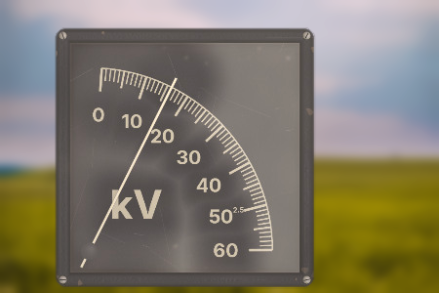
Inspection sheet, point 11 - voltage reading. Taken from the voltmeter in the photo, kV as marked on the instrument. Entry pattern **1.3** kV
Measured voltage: **16** kV
